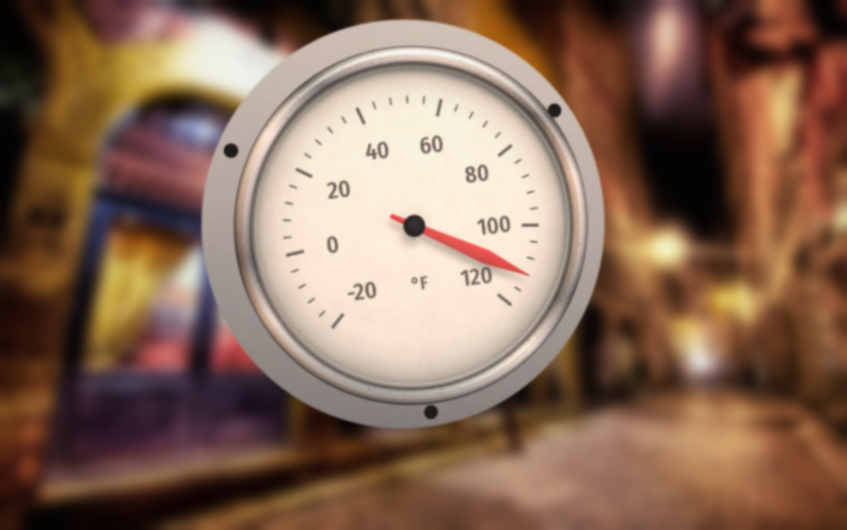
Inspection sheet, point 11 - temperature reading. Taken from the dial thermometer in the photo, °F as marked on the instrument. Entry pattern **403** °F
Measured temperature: **112** °F
